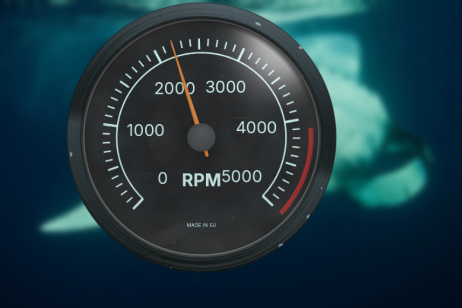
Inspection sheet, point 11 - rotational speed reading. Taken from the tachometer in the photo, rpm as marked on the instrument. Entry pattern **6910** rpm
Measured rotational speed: **2200** rpm
